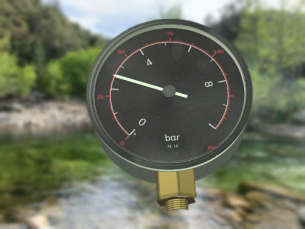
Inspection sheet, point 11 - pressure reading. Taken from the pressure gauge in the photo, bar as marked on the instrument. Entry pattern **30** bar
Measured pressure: **2.5** bar
